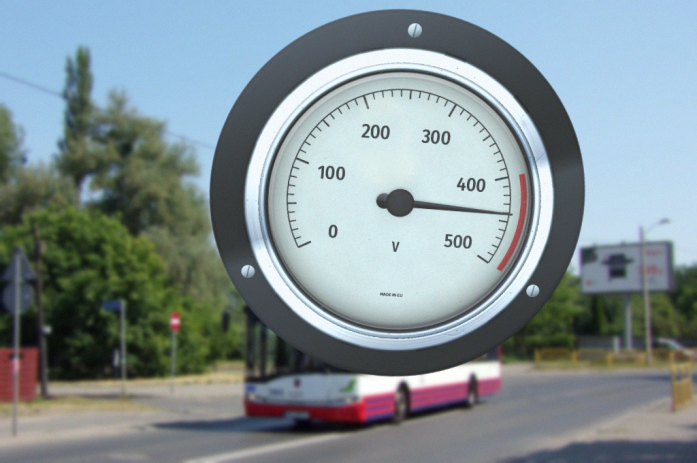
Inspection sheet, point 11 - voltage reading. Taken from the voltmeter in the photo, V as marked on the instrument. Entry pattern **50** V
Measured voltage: **440** V
